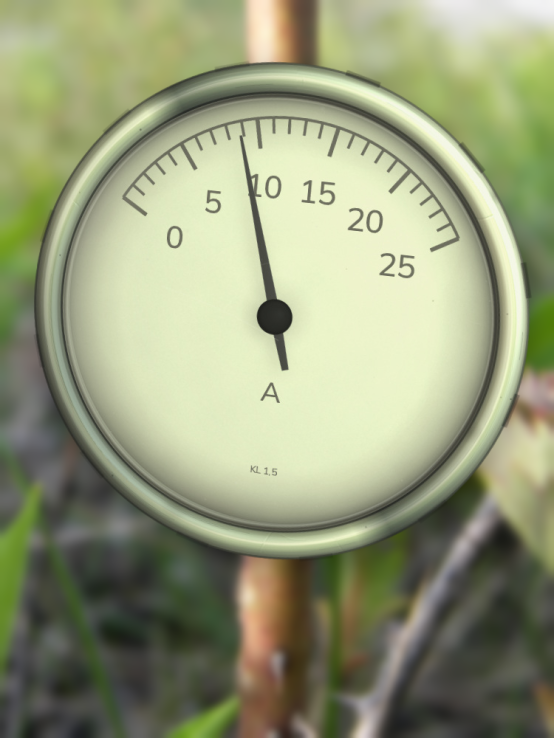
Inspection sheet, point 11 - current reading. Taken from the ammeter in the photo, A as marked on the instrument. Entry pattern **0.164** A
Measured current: **9** A
